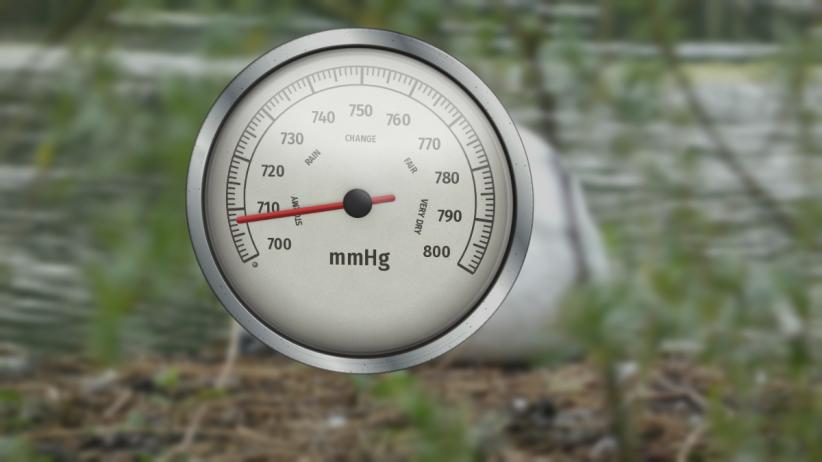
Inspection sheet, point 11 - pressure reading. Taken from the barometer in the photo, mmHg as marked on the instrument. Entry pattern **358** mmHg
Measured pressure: **708** mmHg
